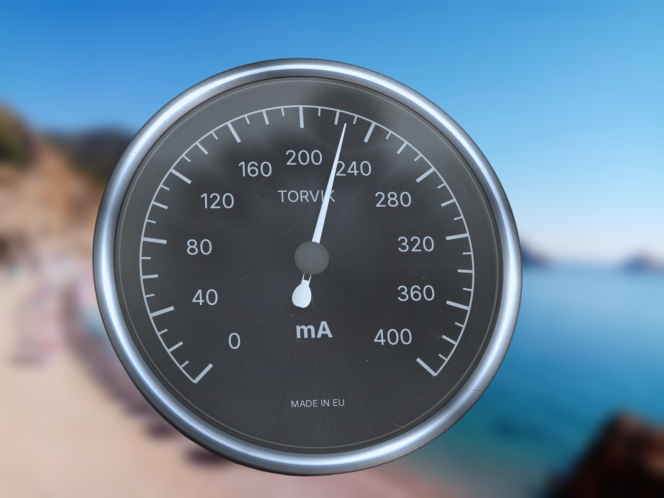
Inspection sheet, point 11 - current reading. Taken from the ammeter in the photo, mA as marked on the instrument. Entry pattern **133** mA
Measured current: **225** mA
